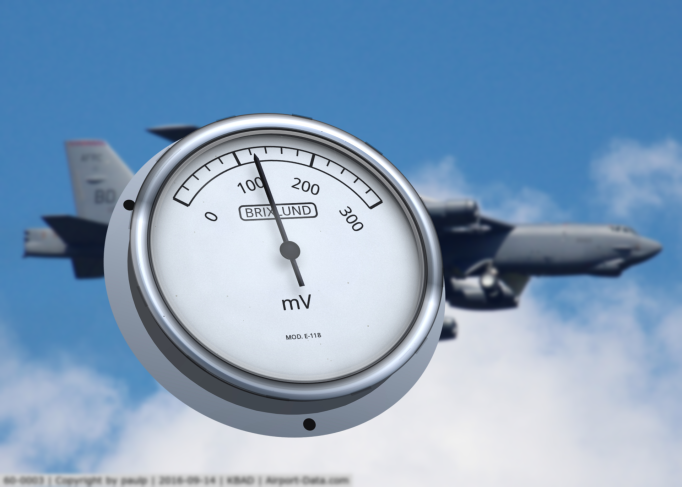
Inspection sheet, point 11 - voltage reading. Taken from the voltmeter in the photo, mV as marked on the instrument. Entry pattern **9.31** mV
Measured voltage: **120** mV
